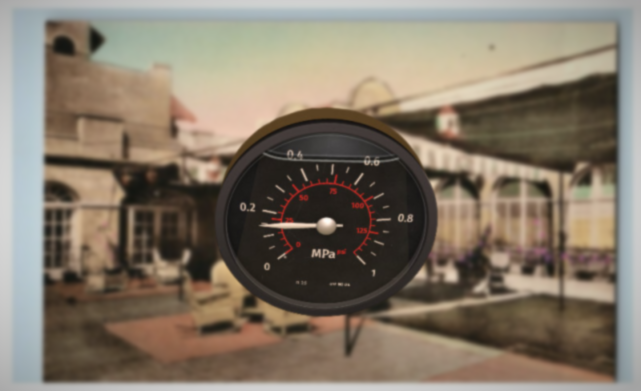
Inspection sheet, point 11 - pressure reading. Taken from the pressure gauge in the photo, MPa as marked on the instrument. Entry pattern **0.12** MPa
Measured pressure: **0.15** MPa
